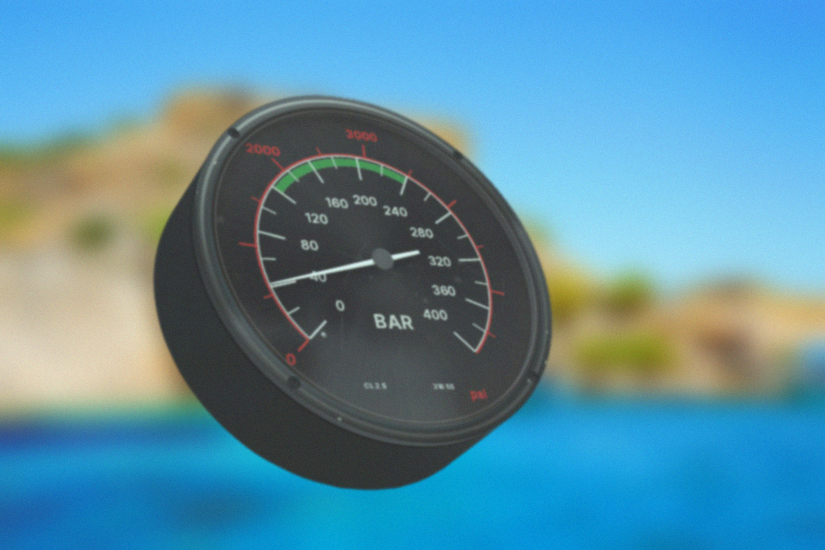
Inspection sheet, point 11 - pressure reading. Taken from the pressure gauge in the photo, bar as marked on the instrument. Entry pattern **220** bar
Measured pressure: **40** bar
